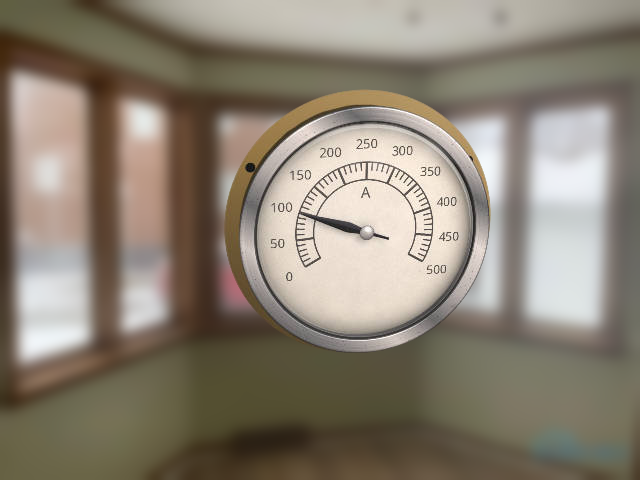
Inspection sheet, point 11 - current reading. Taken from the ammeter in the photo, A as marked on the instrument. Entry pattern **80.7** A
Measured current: **100** A
